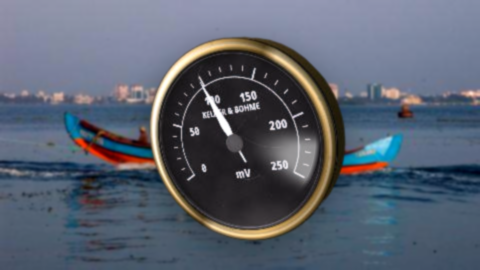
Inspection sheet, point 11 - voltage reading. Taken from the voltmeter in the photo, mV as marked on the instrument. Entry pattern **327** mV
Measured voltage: **100** mV
